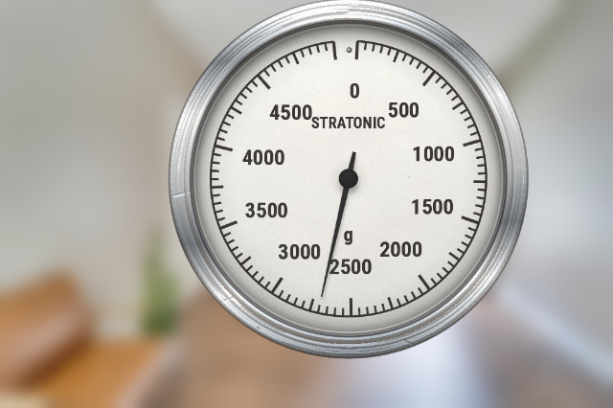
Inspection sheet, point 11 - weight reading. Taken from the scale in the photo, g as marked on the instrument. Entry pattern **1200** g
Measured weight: **2700** g
